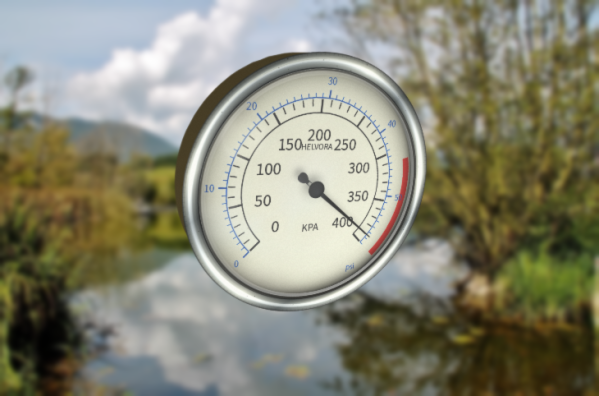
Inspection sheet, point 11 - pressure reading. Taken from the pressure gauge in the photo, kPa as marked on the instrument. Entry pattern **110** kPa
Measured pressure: **390** kPa
